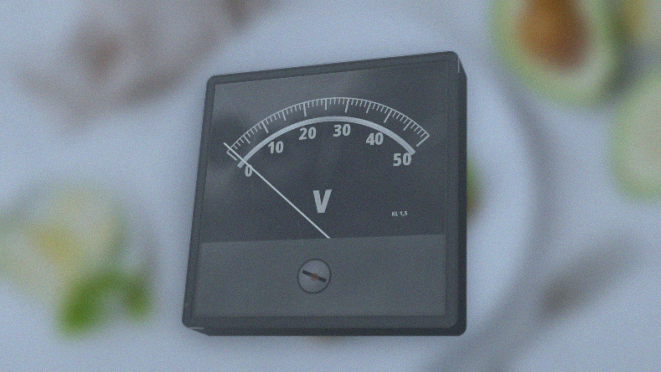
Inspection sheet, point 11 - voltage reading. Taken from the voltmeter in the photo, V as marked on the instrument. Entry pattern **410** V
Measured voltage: **1** V
